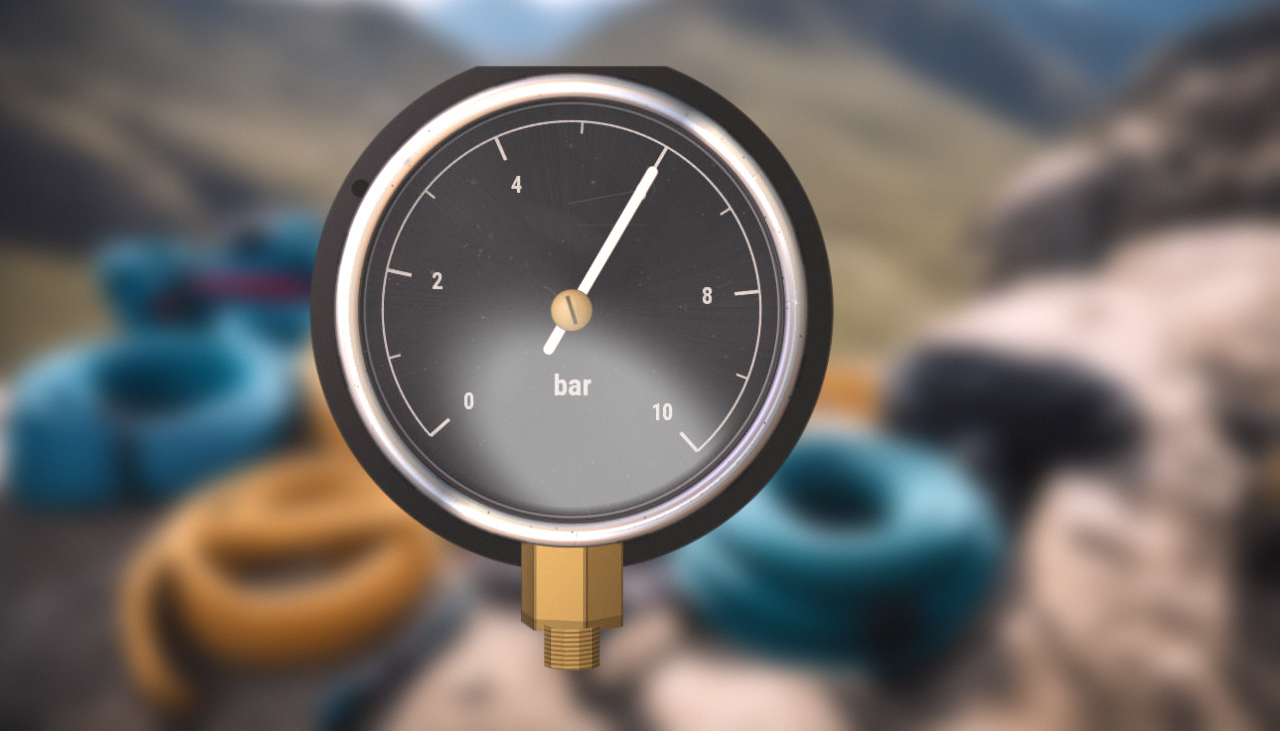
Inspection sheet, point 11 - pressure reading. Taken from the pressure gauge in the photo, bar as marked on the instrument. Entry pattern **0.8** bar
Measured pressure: **6** bar
